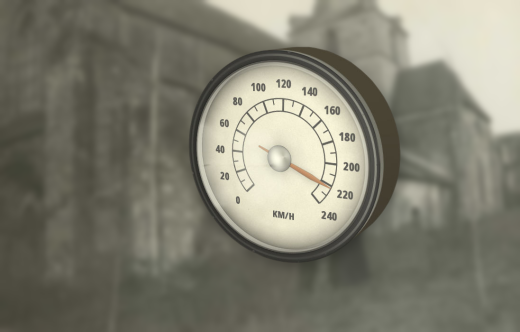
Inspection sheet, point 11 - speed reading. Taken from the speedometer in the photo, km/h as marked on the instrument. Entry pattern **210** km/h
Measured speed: **220** km/h
